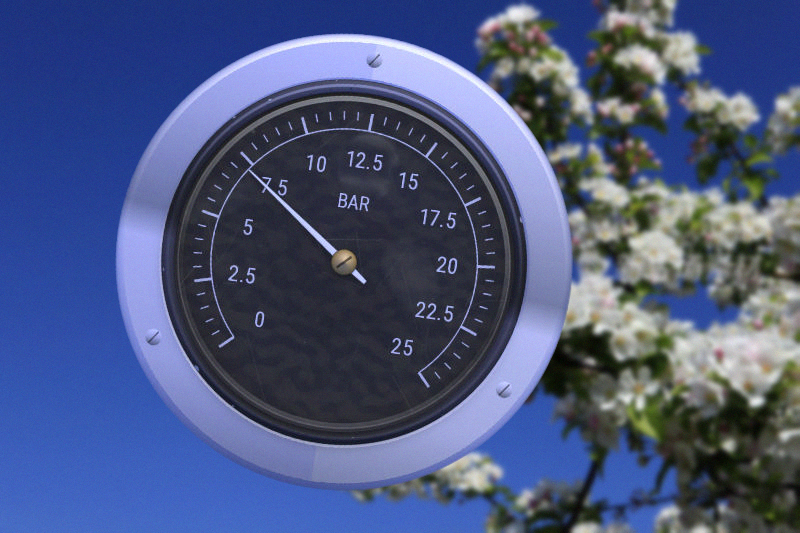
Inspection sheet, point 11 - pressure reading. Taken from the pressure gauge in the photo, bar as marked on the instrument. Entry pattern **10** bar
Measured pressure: **7.25** bar
